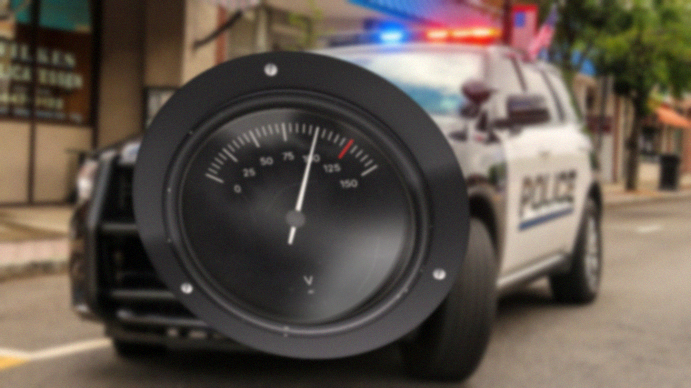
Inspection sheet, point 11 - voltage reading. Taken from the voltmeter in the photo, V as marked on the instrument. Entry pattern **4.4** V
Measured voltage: **100** V
